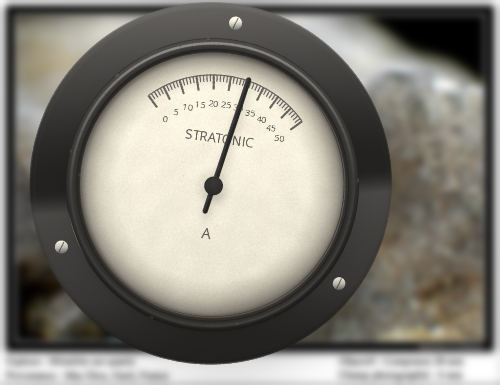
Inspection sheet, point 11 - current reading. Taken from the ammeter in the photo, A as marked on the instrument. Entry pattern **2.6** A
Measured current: **30** A
